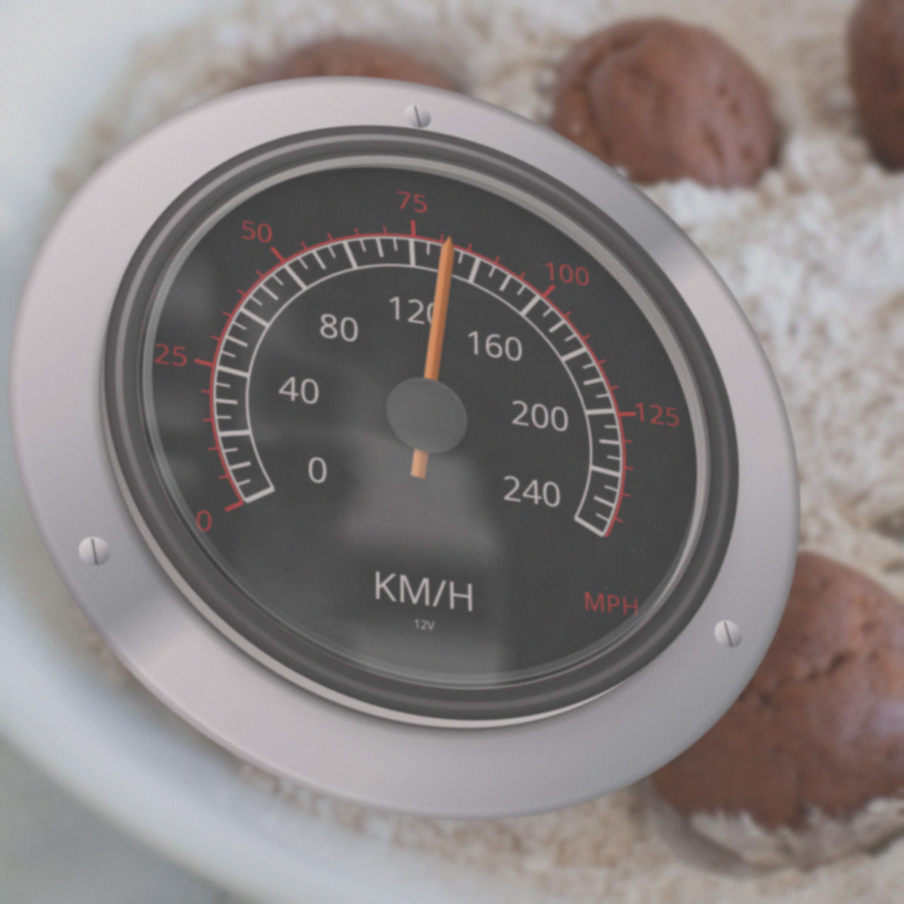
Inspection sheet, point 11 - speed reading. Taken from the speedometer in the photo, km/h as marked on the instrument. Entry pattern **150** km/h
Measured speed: **130** km/h
